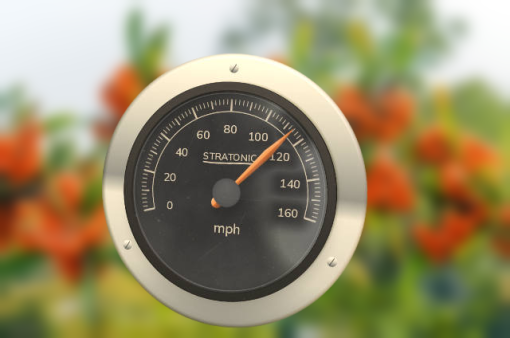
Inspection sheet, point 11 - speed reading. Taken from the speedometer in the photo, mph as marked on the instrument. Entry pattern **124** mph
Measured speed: **114** mph
